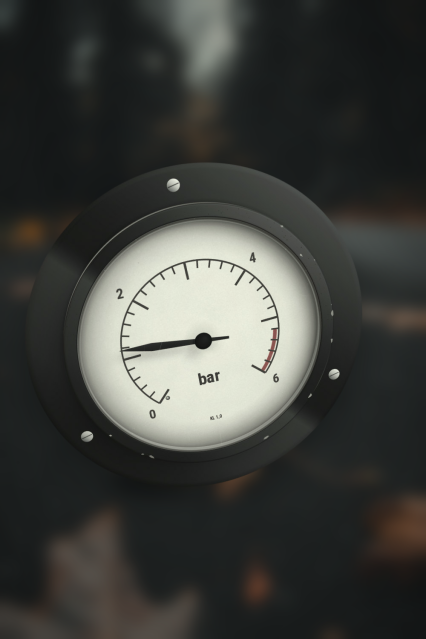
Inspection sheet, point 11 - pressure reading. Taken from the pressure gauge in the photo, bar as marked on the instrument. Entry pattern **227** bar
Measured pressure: **1.2** bar
